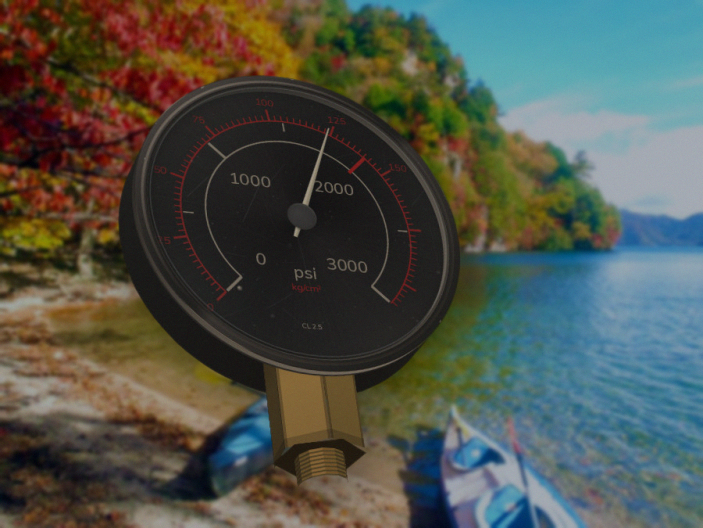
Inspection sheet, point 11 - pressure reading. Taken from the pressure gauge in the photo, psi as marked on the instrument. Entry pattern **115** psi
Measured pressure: **1750** psi
